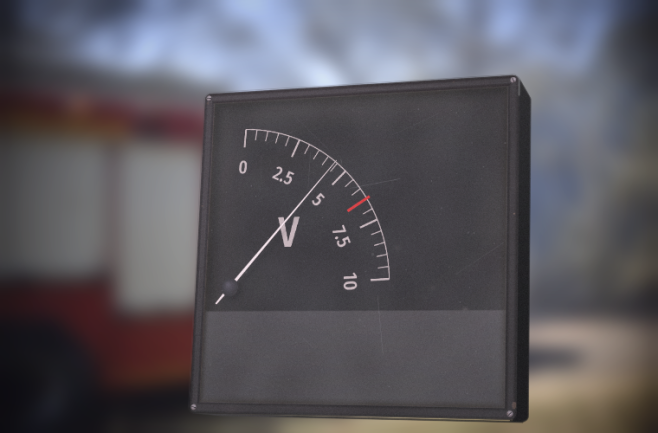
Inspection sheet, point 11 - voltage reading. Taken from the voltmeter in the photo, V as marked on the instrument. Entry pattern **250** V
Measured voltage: **4.5** V
